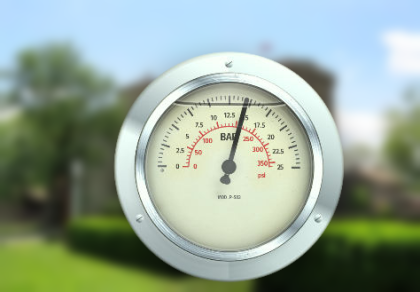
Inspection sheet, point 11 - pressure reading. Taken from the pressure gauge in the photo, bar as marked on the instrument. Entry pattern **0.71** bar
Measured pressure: **14.5** bar
